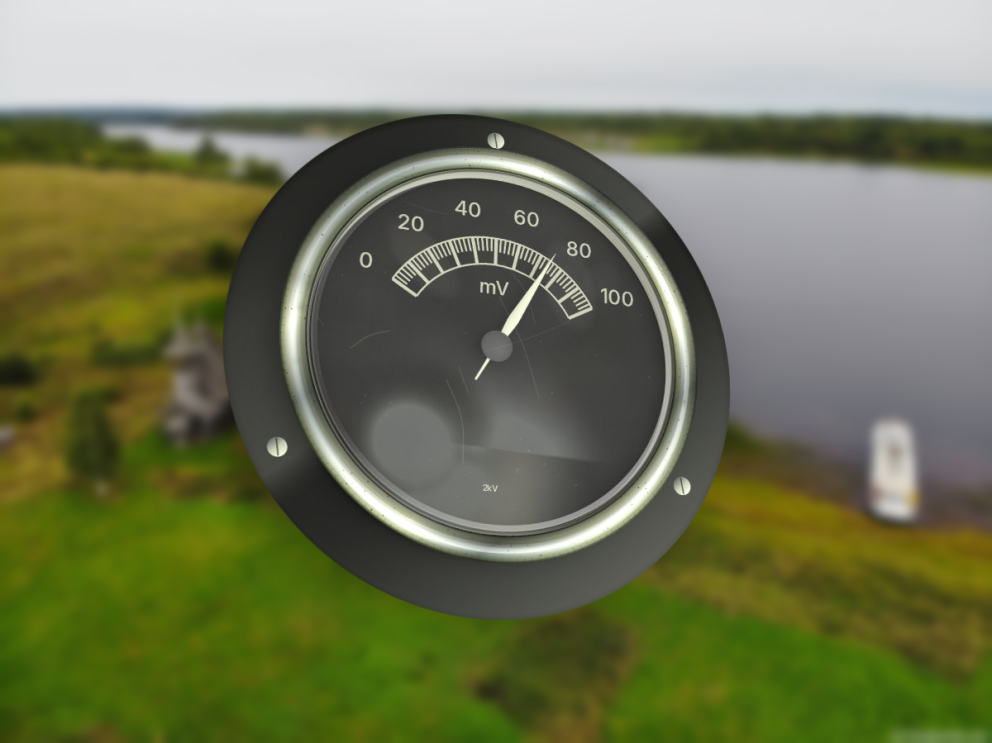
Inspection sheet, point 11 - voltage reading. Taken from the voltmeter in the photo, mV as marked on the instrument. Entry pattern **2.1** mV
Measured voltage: **74** mV
